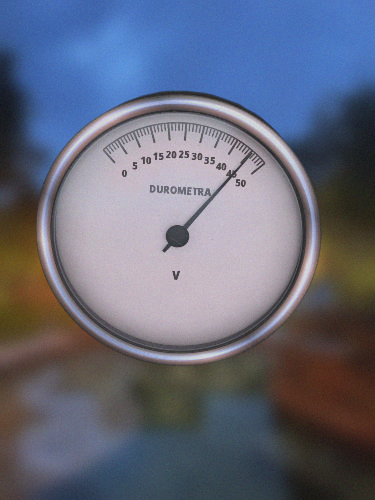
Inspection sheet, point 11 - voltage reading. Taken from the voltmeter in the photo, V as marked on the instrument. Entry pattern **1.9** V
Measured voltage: **45** V
